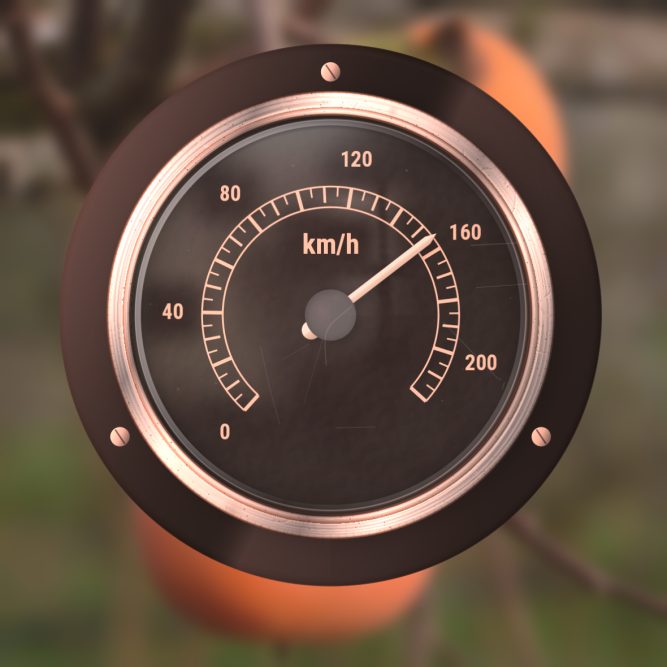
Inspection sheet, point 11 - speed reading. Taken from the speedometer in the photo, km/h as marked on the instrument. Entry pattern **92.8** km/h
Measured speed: **155** km/h
